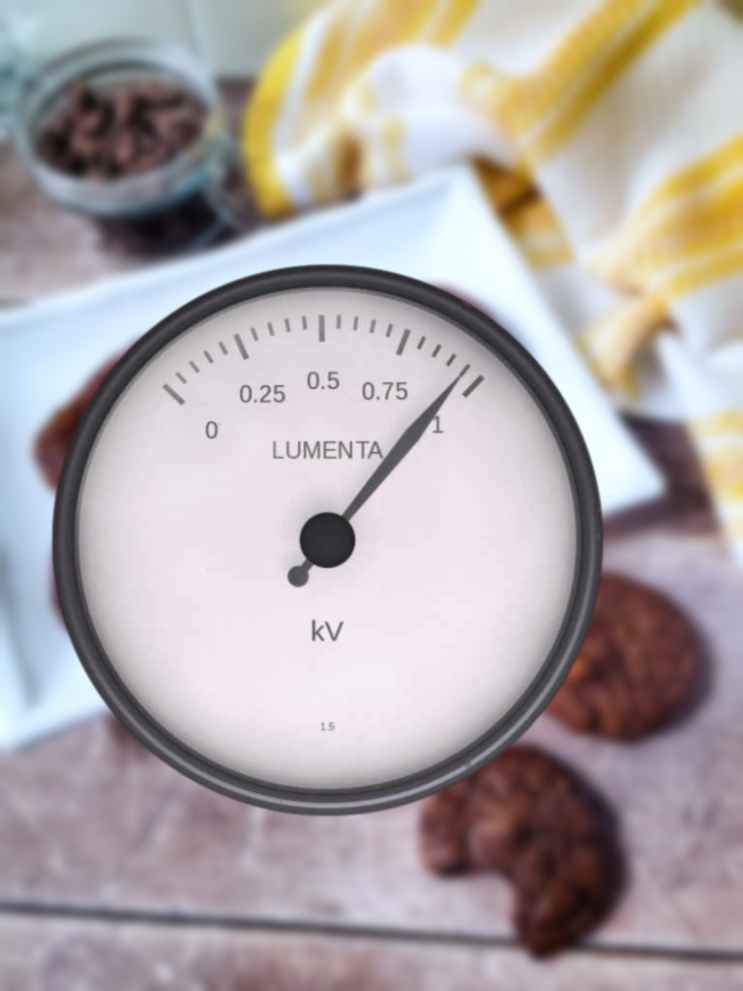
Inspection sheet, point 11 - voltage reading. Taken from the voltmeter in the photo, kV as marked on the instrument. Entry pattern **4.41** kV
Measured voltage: **0.95** kV
